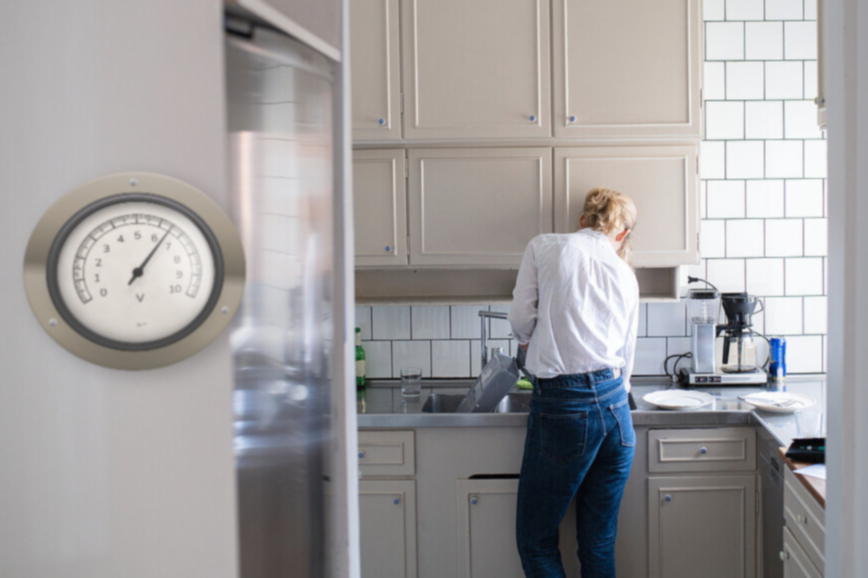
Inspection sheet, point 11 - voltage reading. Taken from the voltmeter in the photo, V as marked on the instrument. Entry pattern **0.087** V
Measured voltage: **6.5** V
